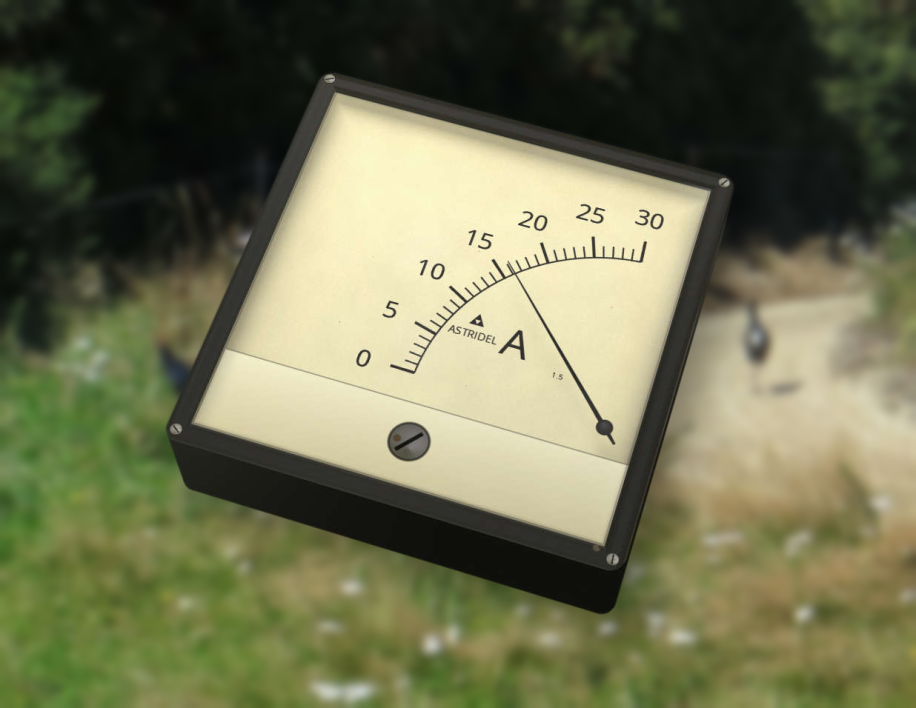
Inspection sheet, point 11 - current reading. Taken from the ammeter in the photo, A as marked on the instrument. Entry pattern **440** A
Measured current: **16** A
